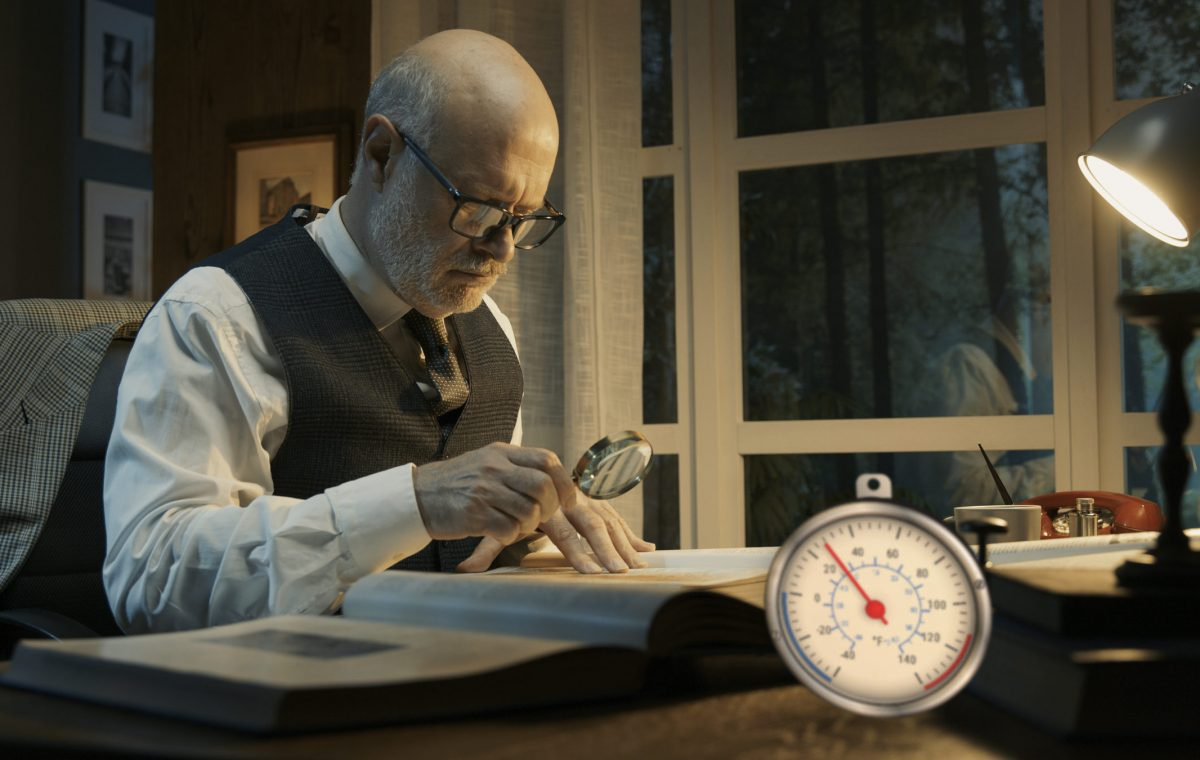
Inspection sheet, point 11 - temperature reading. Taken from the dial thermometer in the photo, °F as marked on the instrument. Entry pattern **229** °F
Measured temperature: **28** °F
